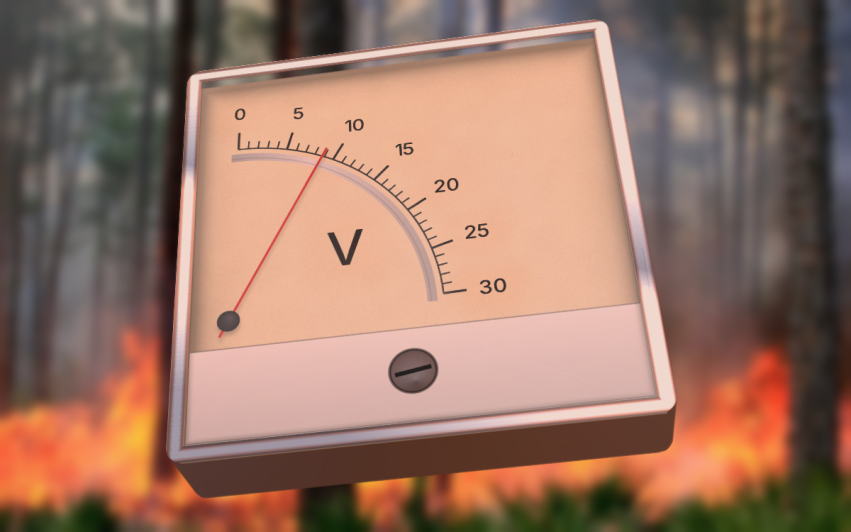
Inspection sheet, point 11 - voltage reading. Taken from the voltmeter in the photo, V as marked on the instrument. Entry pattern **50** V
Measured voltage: **9** V
